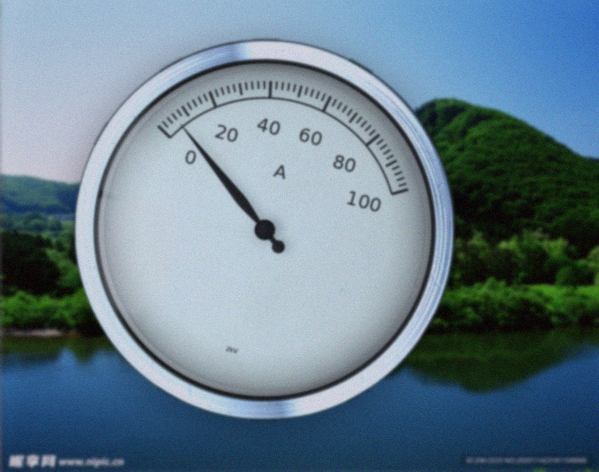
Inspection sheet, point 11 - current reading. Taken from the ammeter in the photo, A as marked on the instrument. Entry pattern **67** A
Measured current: **6** A
